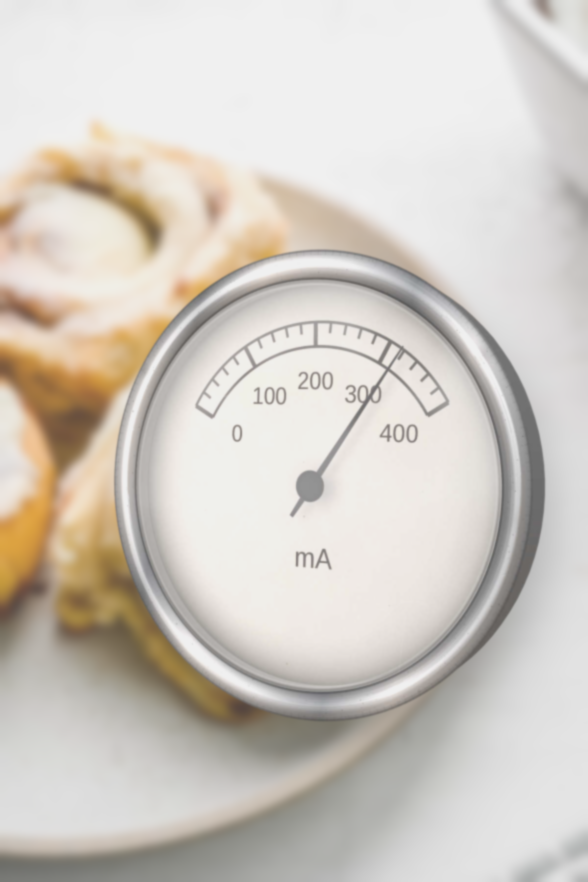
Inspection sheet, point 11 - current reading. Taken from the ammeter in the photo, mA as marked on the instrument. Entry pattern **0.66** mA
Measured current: **320** mA
